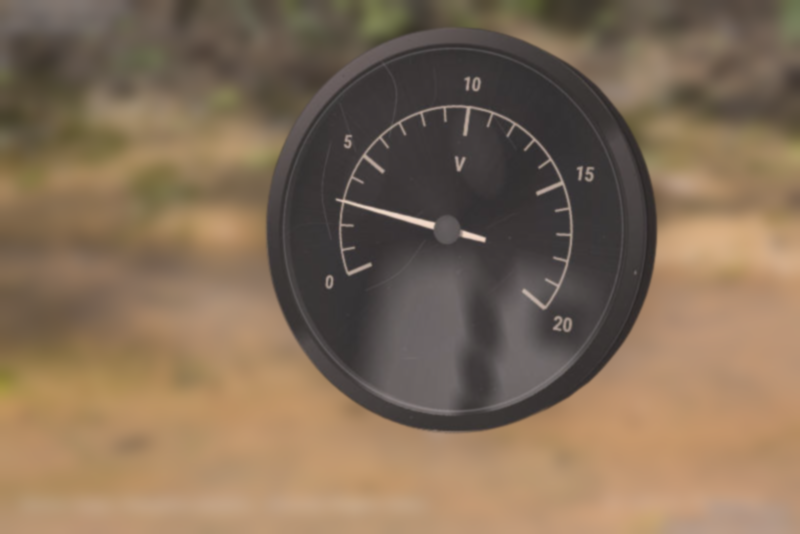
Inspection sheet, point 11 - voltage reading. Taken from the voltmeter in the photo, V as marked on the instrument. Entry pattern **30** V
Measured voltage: **3** V
